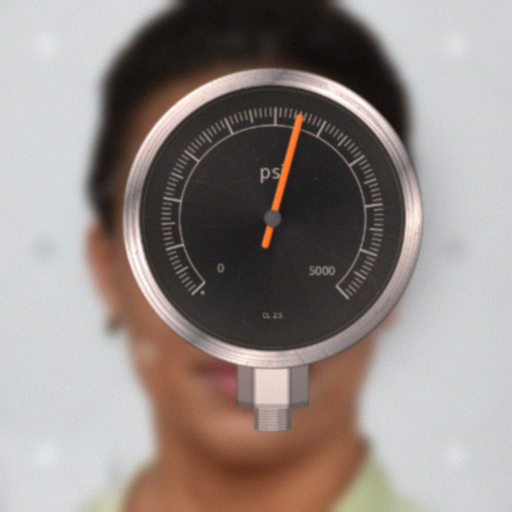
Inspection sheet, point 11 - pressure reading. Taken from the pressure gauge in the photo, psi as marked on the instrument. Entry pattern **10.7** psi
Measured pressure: **2750** psi
